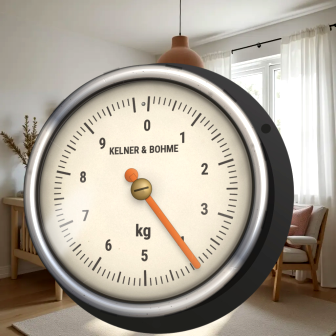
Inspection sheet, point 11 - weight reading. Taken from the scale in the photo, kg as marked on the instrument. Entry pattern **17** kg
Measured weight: **4** kg
